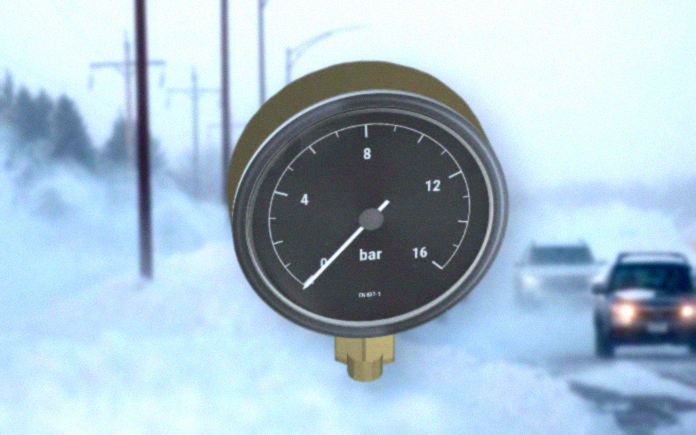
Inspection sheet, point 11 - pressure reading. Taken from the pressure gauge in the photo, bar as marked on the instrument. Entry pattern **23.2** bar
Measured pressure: **0** bar
